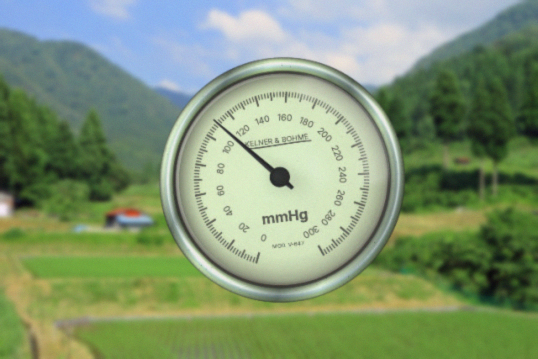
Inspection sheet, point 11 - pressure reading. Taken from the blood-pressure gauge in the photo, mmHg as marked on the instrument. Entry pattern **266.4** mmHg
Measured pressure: **110** mmHg
